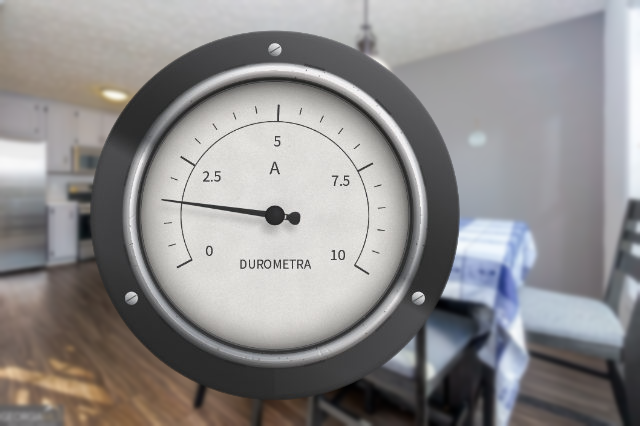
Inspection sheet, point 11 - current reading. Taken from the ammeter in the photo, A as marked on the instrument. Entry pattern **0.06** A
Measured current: **1.5** A
